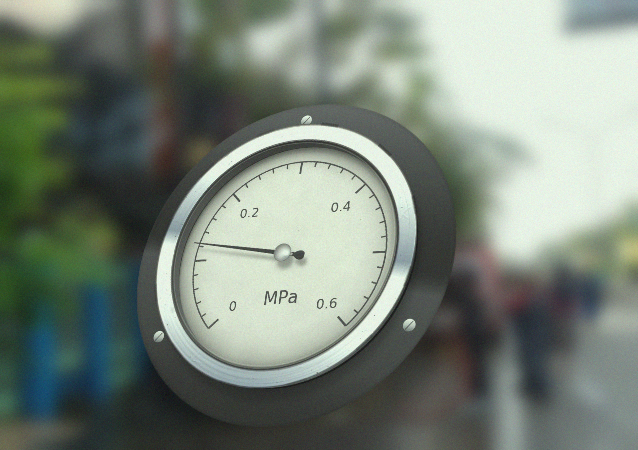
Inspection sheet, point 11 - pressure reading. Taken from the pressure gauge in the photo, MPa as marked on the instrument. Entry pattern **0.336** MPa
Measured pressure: **0.12** MPa
